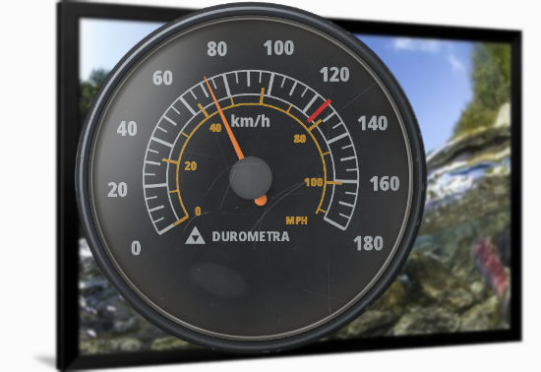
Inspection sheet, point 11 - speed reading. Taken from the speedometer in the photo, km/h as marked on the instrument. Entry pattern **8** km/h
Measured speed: **72.5** km/h
